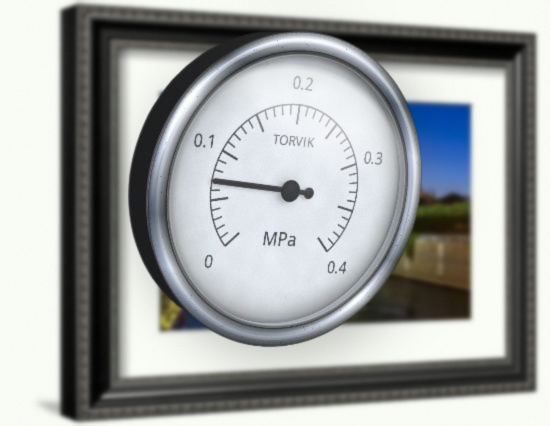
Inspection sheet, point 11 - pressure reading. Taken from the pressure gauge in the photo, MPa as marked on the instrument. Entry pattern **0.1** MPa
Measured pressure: **0.07** MPa
